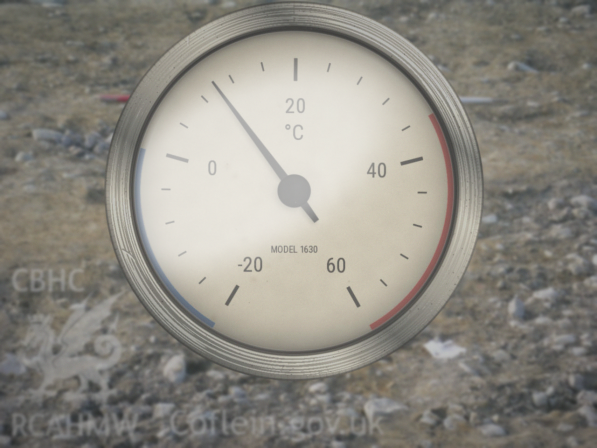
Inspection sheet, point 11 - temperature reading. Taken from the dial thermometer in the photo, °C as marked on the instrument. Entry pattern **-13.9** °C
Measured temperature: **10** °C
